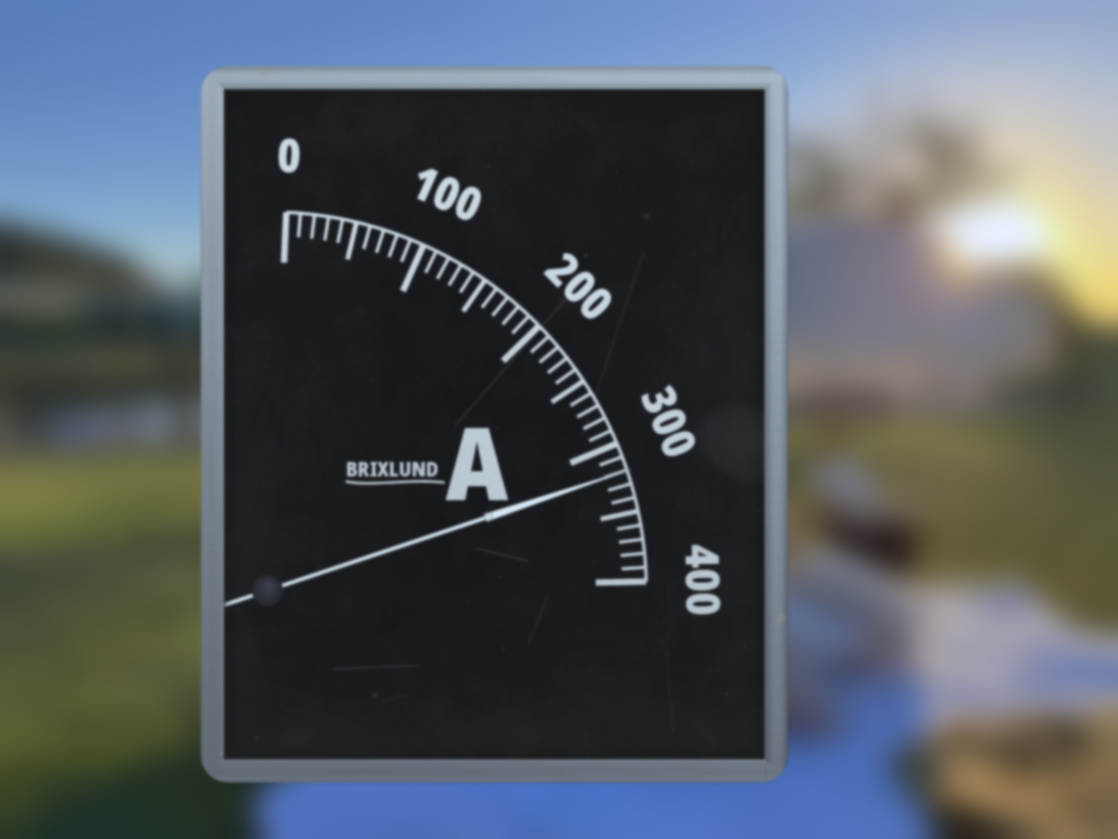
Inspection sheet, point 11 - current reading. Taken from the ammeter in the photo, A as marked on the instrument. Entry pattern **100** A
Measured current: **320** A
